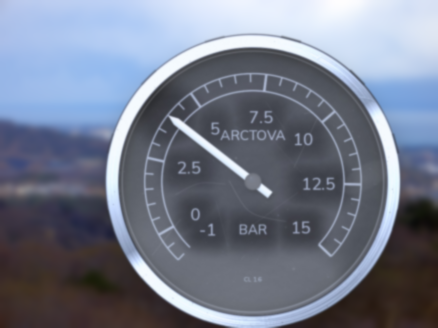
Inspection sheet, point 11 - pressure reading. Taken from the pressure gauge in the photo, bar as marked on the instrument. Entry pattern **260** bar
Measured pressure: **4** bar
